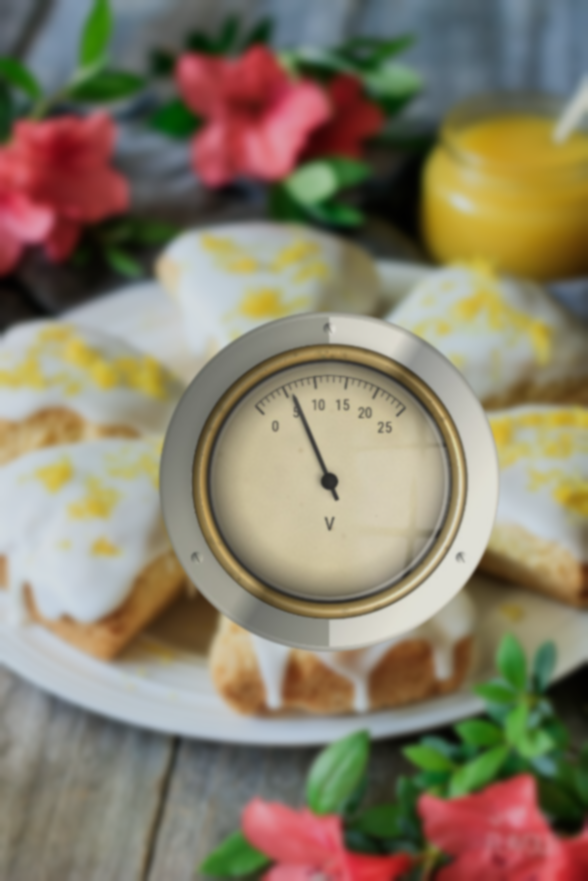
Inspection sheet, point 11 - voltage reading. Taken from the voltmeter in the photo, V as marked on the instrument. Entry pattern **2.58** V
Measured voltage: **6** V
